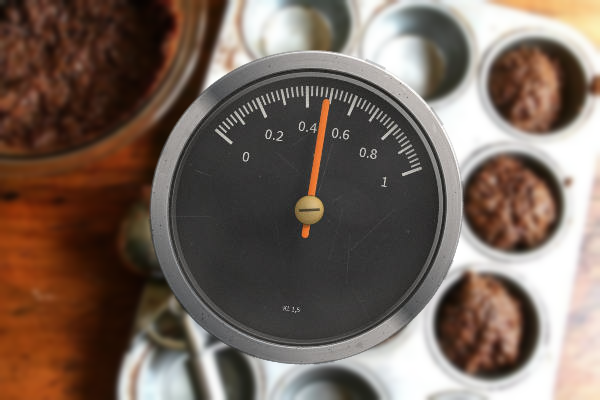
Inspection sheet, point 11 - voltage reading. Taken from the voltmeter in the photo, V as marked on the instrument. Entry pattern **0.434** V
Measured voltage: **0.48** V
